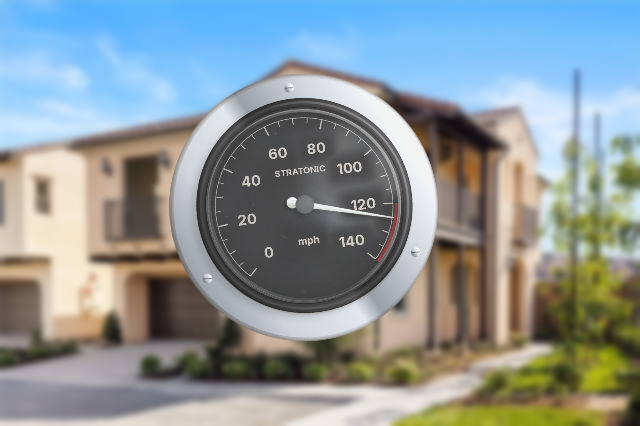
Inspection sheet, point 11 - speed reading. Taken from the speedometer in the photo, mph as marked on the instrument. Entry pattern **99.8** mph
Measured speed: **125** mph
